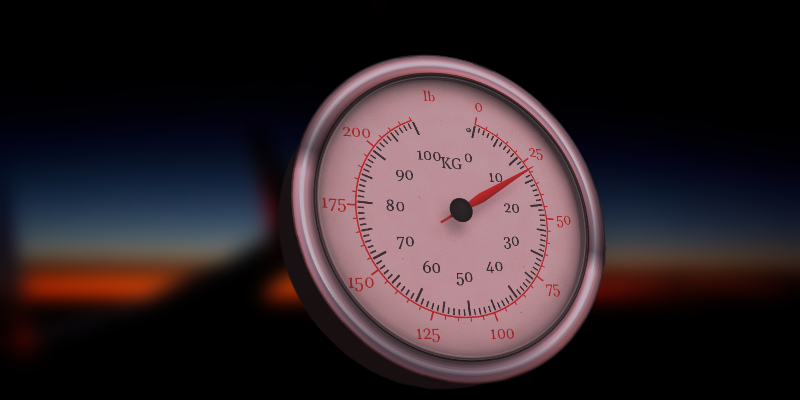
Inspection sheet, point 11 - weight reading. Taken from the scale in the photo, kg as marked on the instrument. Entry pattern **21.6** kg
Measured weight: **13** kg
